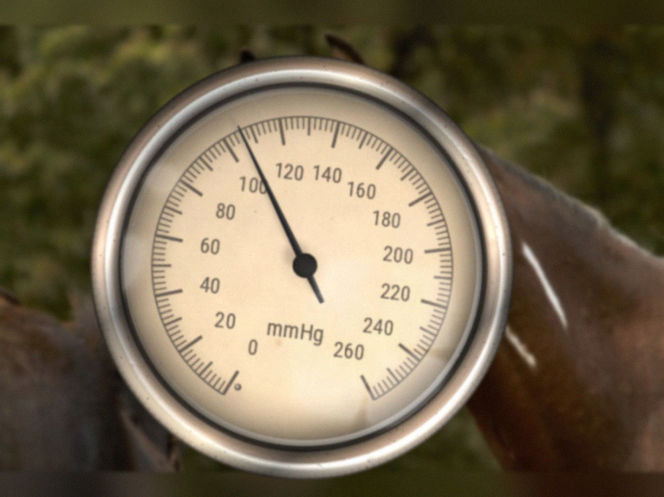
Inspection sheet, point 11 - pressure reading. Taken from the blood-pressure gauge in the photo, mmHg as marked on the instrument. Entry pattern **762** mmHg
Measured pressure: **106** mmHg
